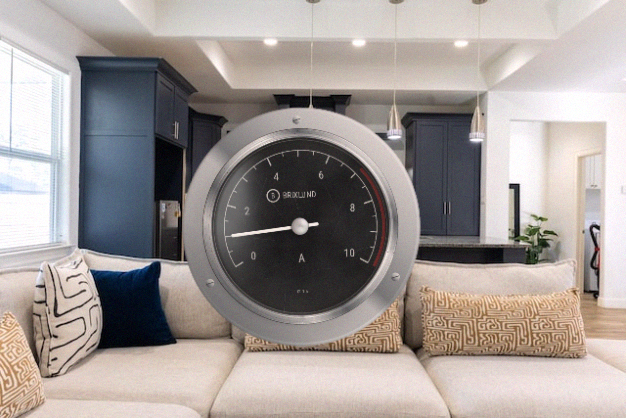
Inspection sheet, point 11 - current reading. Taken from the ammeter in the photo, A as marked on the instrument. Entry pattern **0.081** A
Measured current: **1** A
